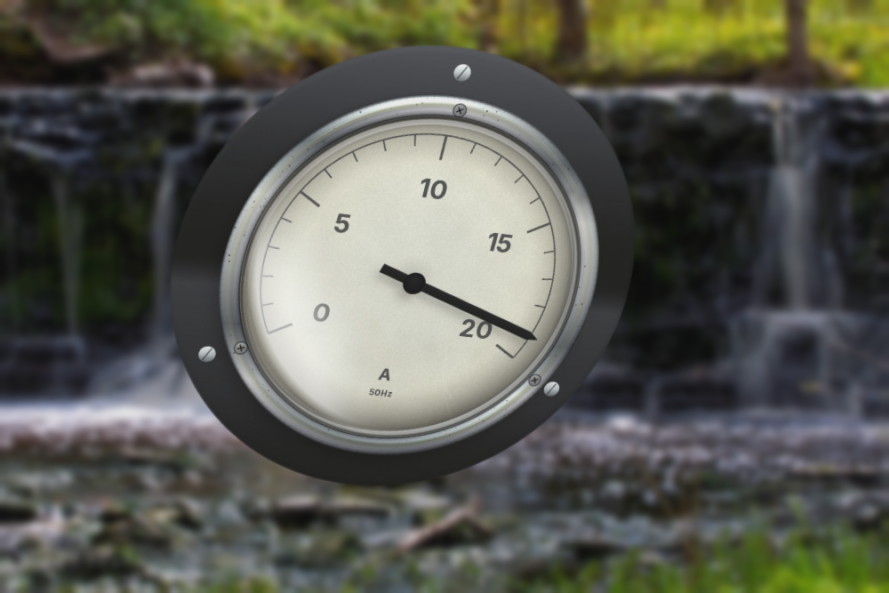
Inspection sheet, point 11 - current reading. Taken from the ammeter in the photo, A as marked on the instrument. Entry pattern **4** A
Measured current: **19** A
